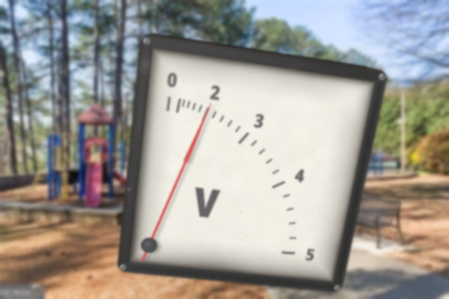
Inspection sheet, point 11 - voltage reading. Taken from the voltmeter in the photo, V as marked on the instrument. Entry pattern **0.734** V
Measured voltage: **2** V
